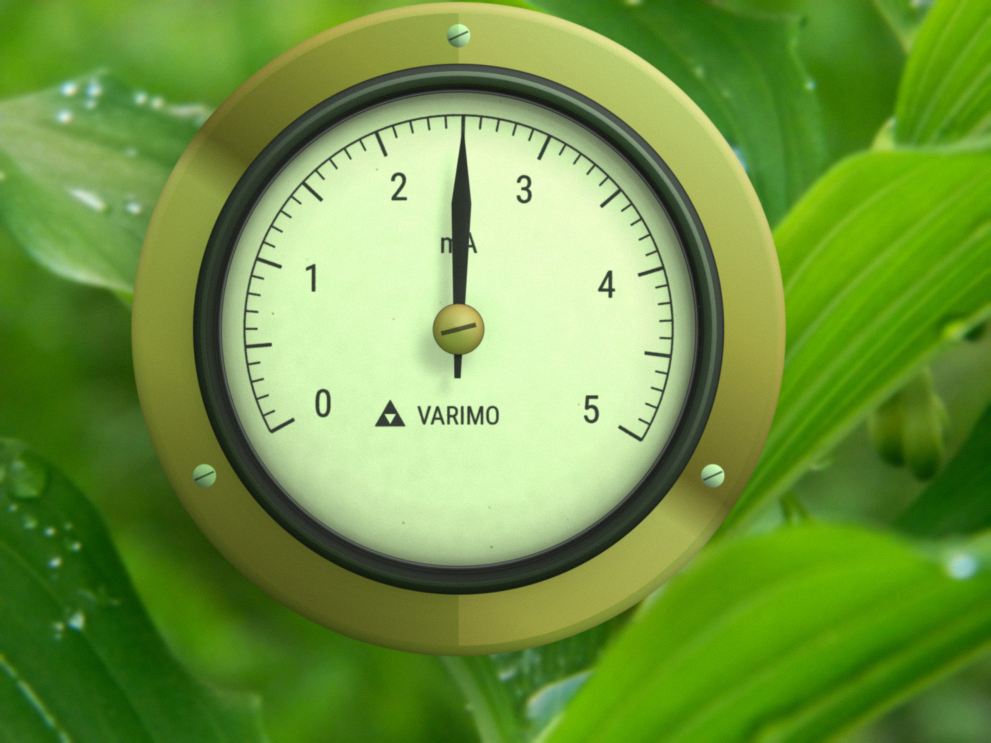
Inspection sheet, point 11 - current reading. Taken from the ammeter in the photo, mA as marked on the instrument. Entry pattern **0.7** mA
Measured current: **2.5** mA
